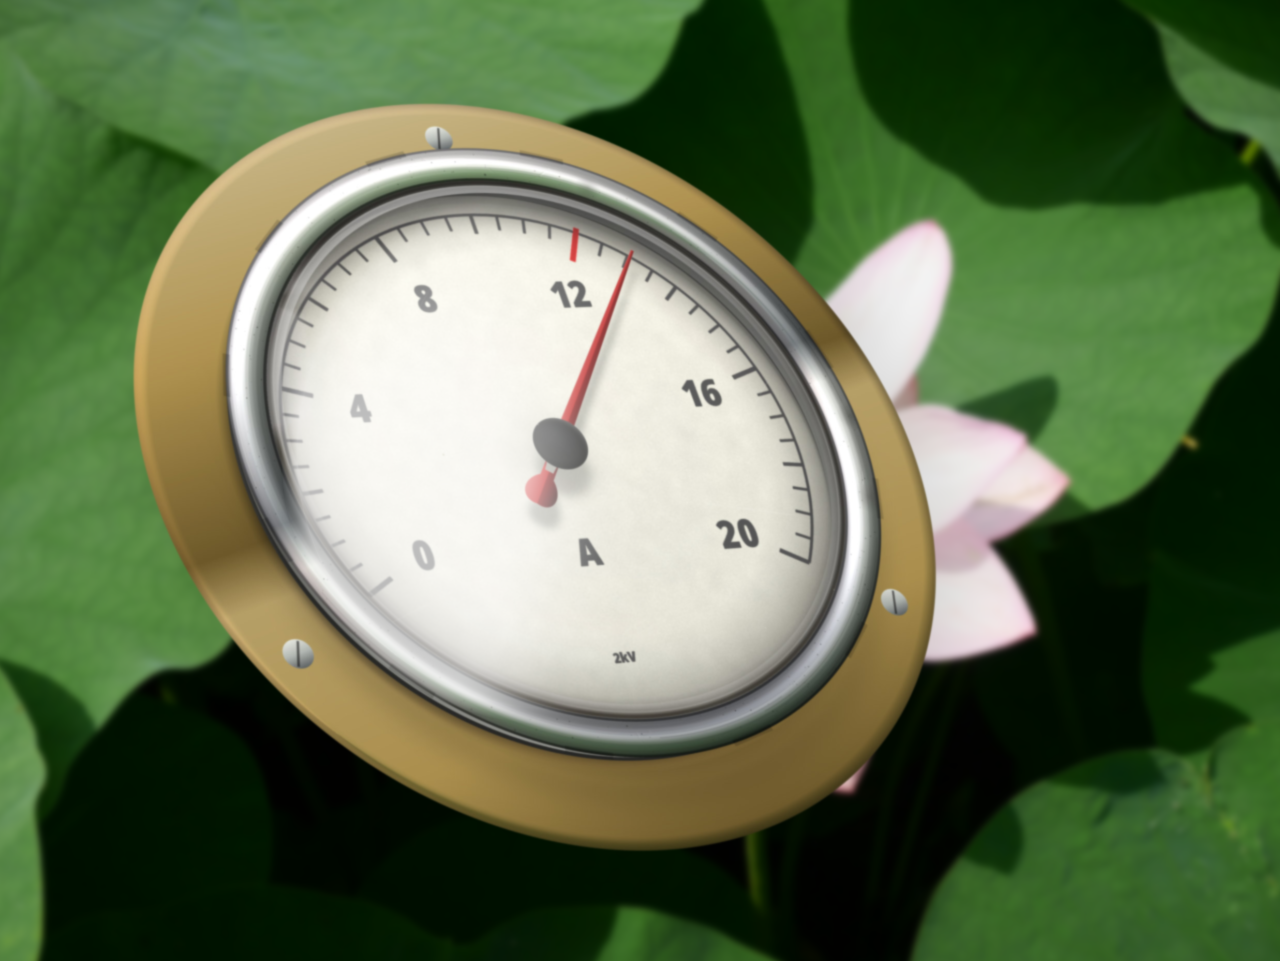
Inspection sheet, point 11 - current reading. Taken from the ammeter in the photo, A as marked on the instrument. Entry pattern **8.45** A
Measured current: **13** A
